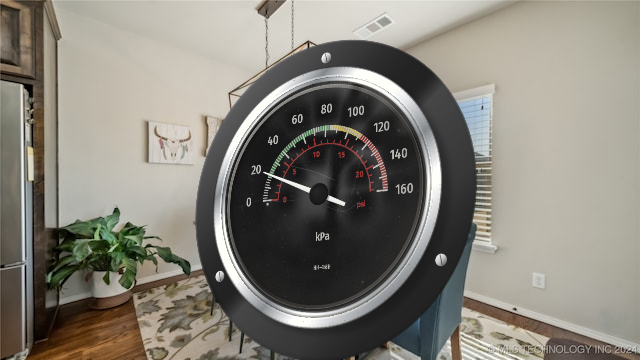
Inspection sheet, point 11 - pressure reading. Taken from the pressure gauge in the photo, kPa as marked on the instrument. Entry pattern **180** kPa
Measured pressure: **20** kPa
